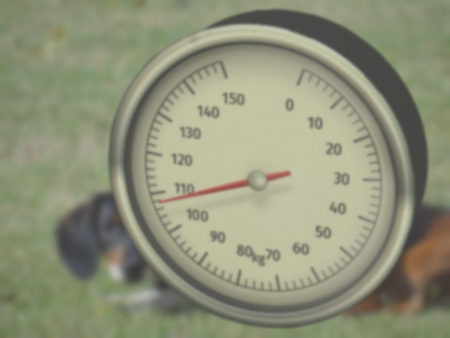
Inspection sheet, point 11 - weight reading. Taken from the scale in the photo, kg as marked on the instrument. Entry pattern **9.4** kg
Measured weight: **108** kg
